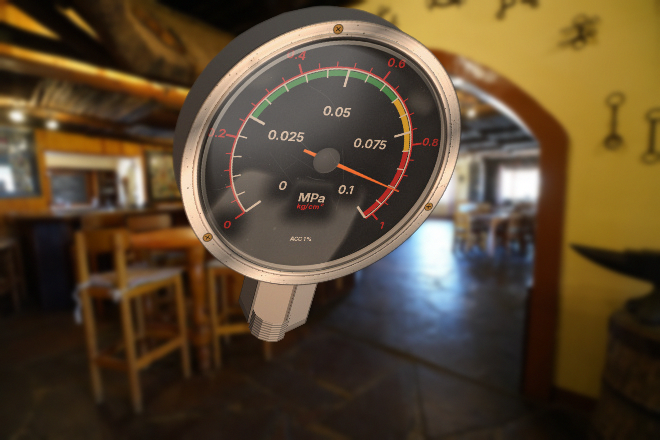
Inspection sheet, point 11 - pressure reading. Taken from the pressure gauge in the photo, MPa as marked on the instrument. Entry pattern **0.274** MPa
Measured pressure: **0.09** MPa
